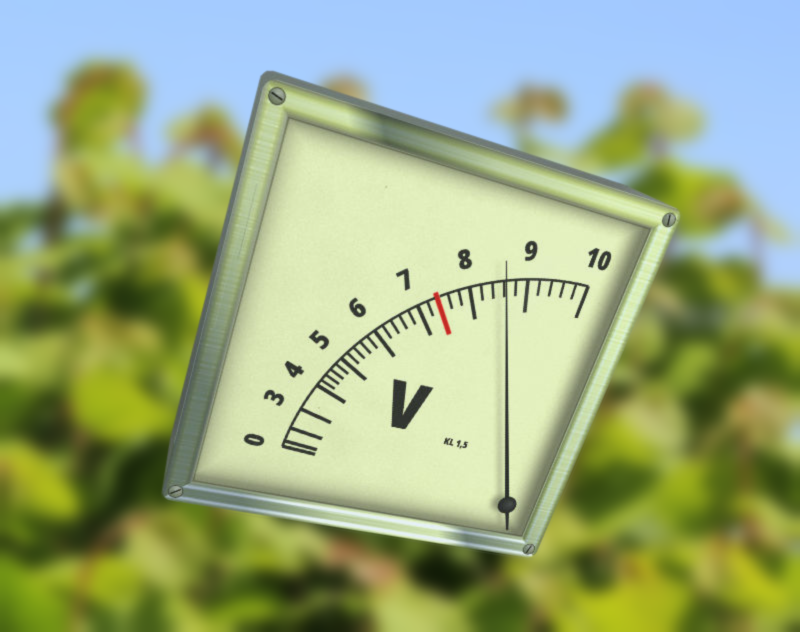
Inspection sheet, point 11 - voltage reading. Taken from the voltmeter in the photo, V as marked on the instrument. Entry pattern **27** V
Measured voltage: **8.6** V
